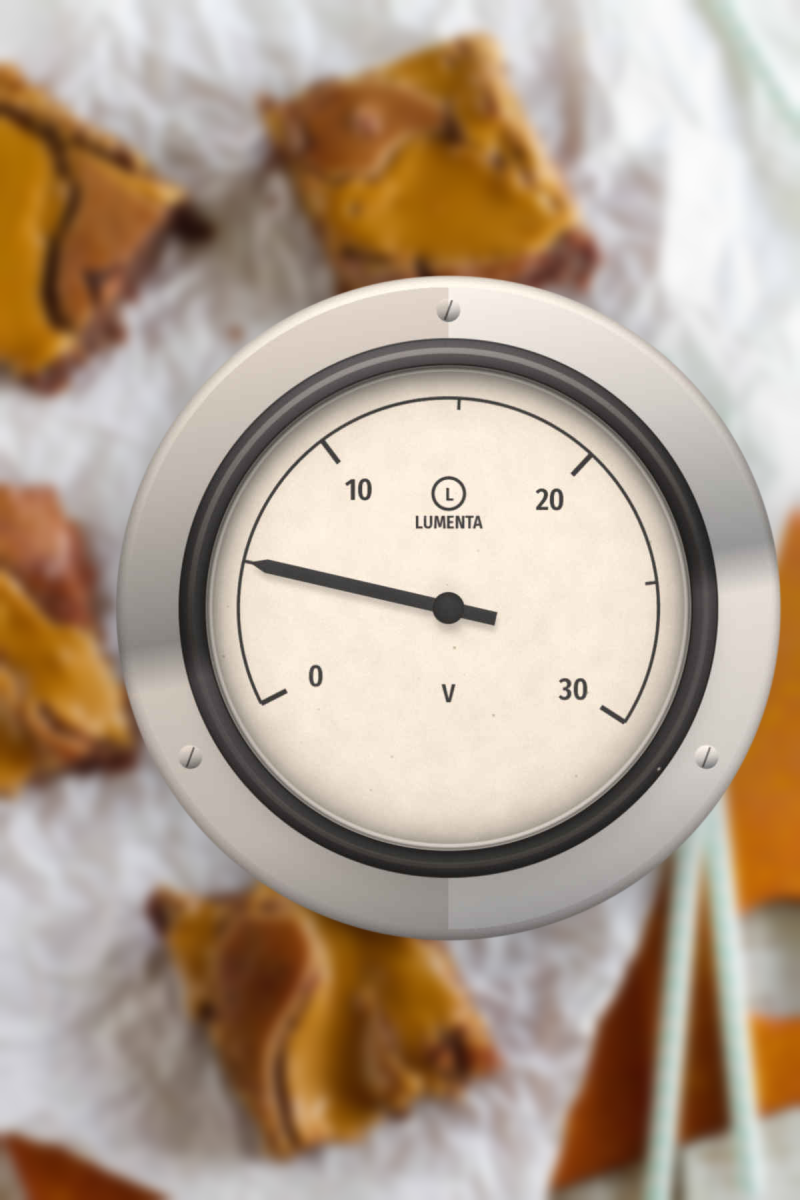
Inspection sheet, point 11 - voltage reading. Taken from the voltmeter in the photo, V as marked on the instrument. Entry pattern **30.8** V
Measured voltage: **5** V
